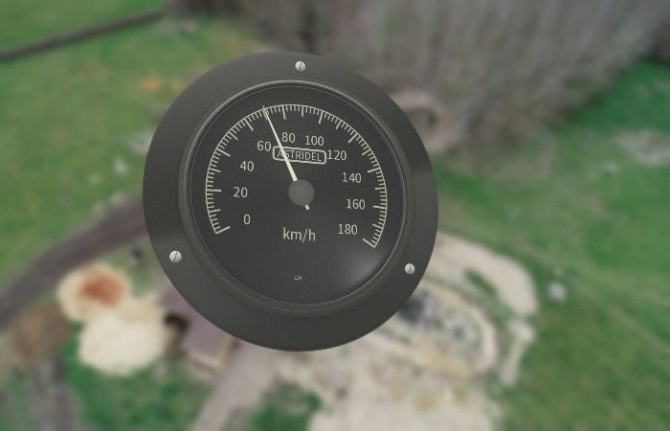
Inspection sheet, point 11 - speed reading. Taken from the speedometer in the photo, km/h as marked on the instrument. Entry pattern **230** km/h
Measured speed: **70** km/h
